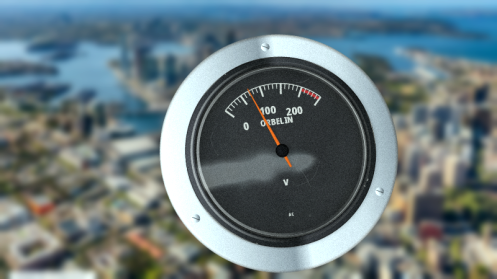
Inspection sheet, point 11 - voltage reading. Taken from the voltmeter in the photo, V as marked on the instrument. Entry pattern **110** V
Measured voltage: **70** V
